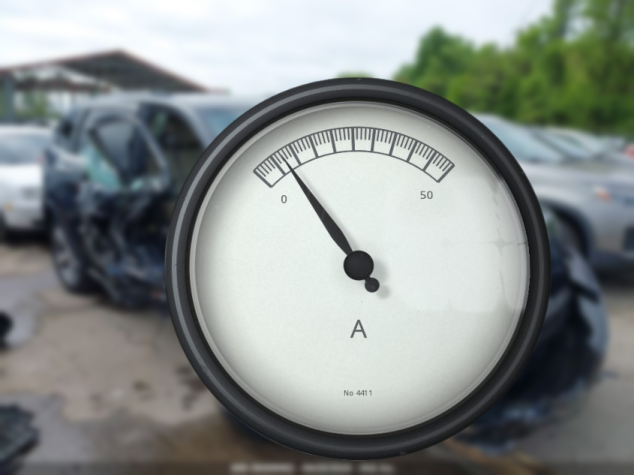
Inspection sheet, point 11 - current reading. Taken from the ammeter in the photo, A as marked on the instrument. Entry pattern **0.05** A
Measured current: **7** A
